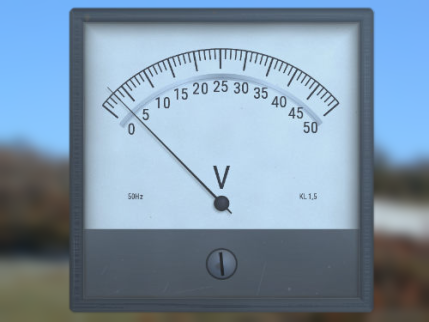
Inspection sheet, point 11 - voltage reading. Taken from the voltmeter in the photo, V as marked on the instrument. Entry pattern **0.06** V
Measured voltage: **3** V
